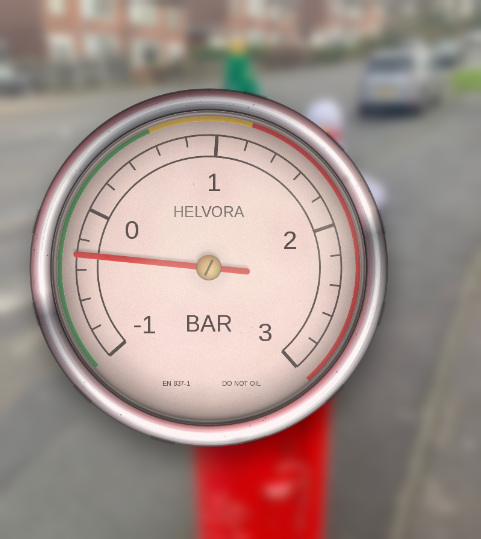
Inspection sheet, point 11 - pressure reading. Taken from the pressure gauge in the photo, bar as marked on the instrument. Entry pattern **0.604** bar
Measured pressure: **-0.3** bar
